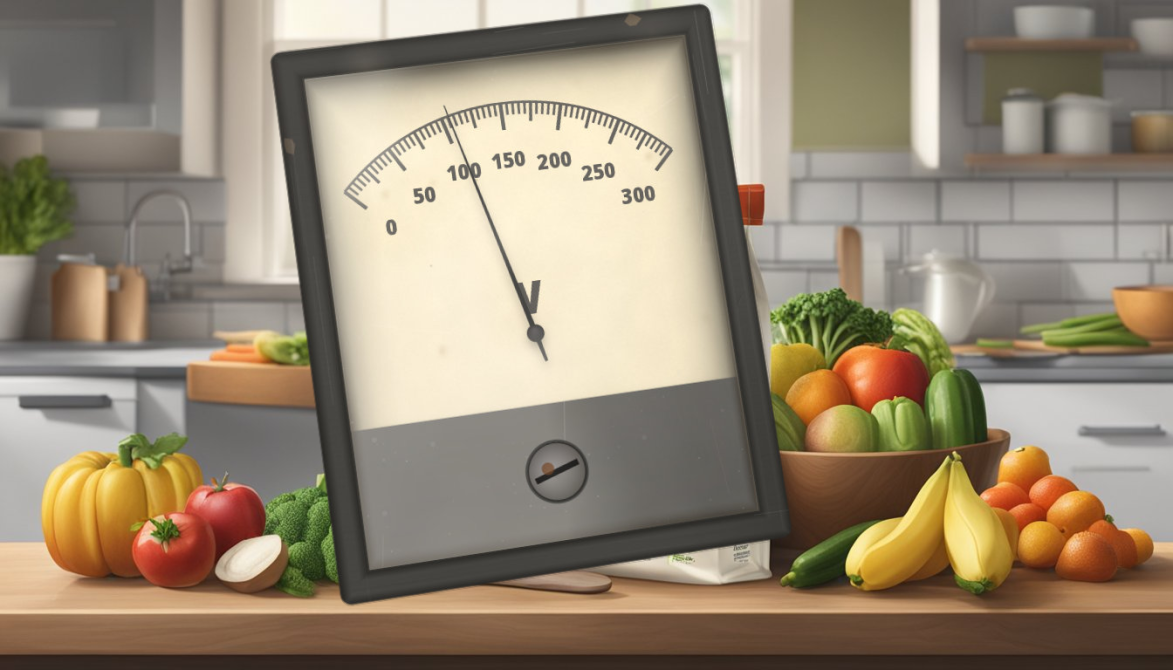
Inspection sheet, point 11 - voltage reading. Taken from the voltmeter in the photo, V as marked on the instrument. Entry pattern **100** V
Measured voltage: **105** V
